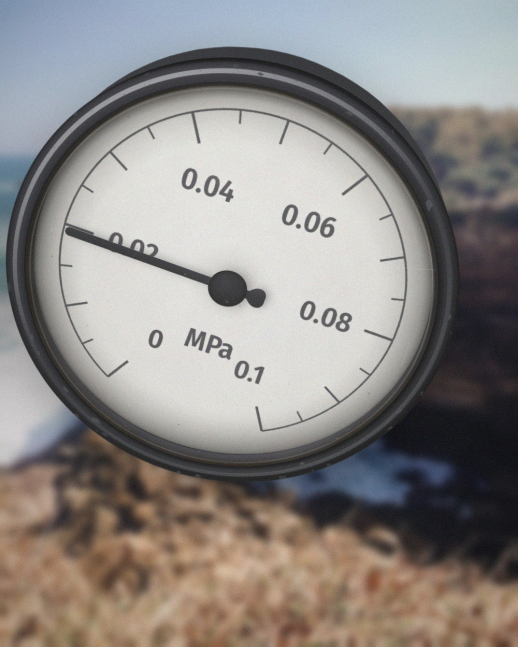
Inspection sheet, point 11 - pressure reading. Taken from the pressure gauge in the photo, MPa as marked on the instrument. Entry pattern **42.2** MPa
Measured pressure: **0.02** MPa
